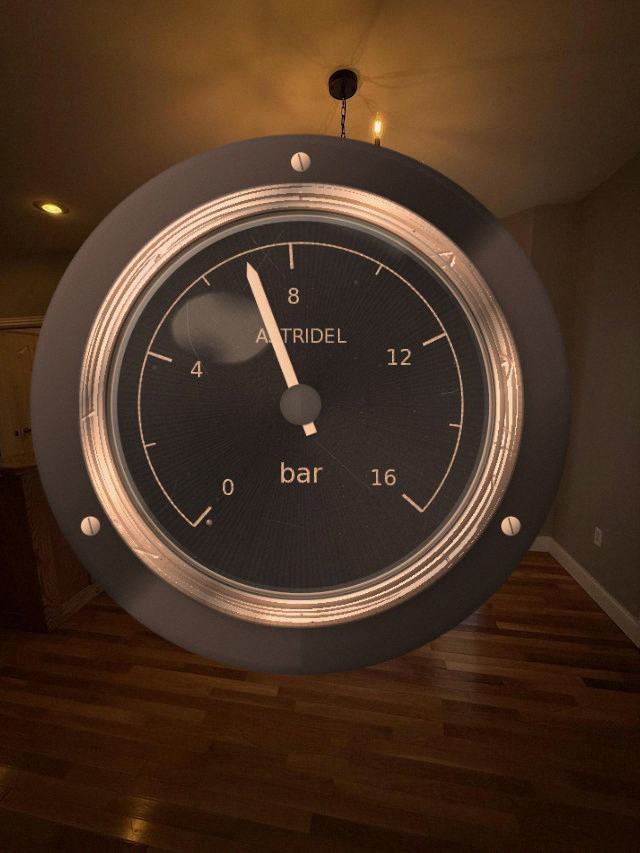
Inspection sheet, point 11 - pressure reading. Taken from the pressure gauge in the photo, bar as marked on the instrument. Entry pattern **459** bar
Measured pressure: **7** bar
